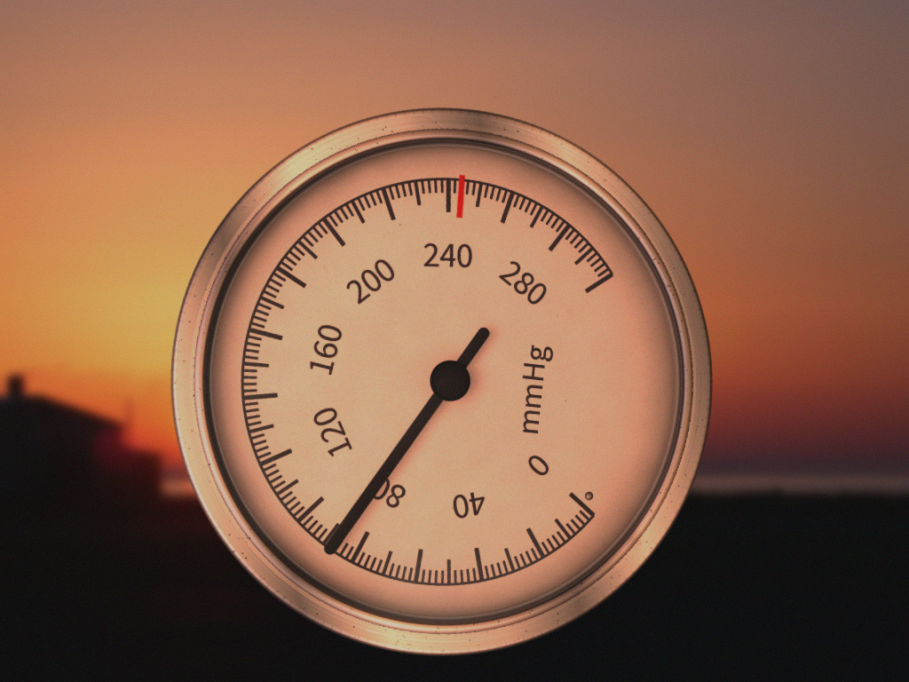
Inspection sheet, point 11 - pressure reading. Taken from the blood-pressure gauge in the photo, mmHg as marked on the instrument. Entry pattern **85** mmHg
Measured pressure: **88** mmHg
